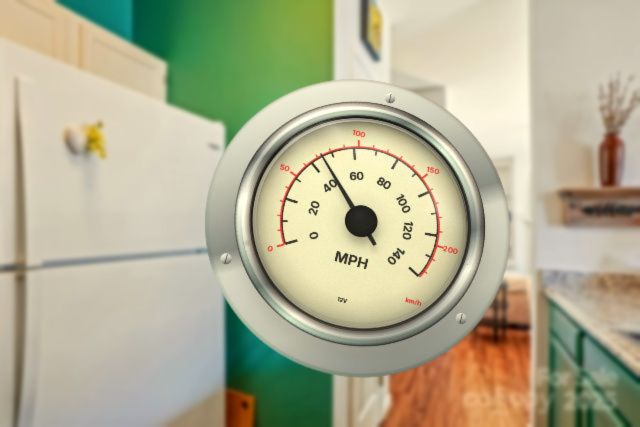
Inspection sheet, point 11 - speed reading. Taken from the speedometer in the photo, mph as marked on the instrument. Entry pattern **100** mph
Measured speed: **45** mph
